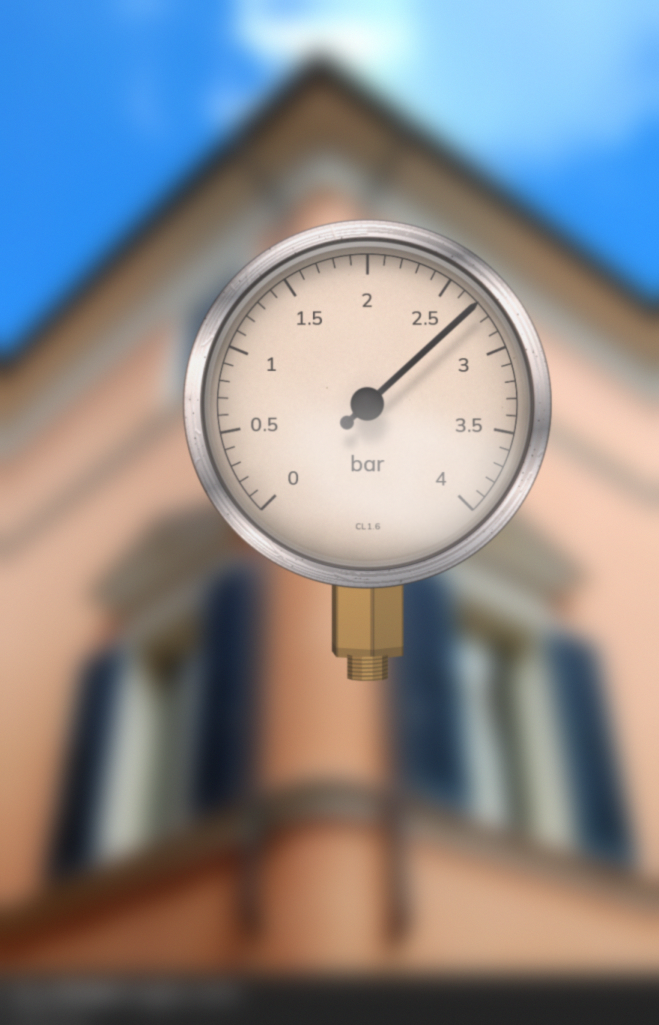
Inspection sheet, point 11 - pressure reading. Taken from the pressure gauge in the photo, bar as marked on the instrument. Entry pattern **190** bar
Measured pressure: **2.7** bar
